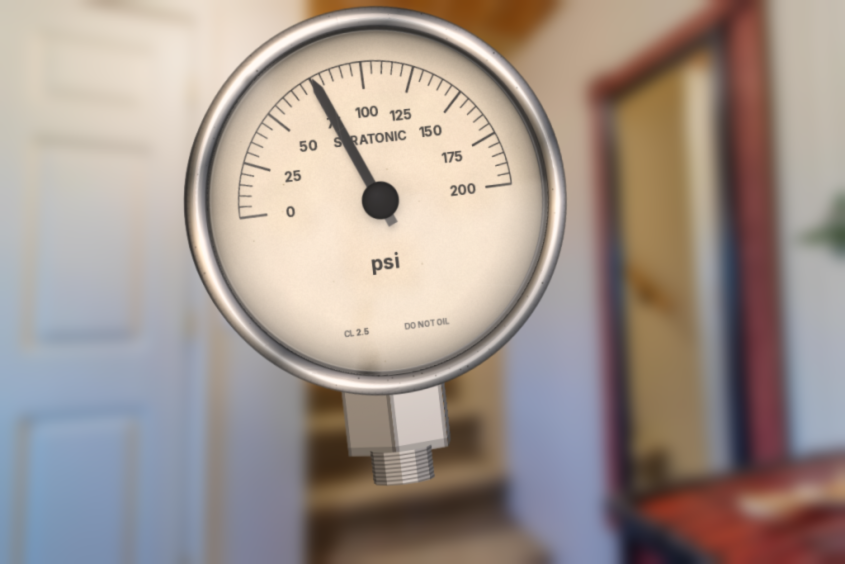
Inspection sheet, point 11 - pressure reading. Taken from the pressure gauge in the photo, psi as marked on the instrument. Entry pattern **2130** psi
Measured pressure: **75** psi
